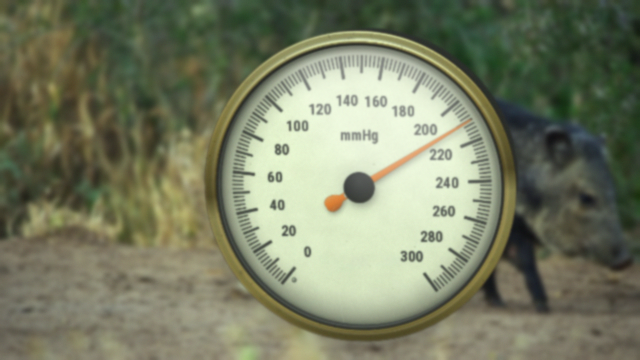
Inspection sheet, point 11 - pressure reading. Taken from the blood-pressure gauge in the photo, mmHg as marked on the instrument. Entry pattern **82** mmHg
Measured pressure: **210** mmHg
